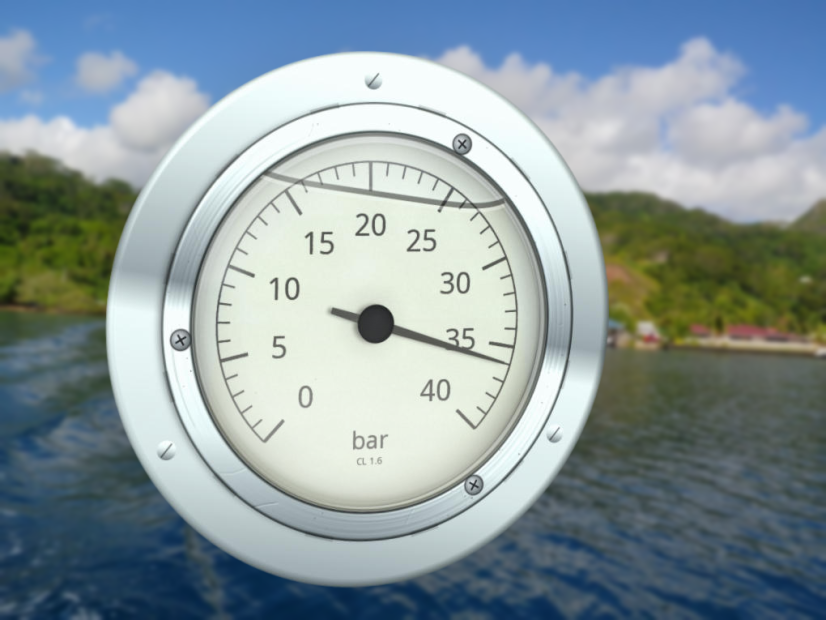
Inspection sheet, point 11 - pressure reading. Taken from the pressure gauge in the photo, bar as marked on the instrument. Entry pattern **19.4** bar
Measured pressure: **36** bar
